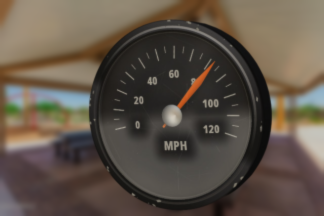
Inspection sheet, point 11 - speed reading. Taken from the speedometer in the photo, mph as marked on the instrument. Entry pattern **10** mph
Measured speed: **82.5** mph
